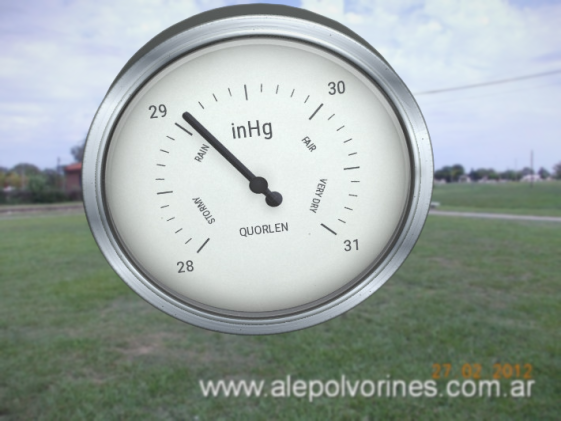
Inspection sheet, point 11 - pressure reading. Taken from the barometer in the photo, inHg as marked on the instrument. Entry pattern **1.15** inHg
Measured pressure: **29.1** inHg
